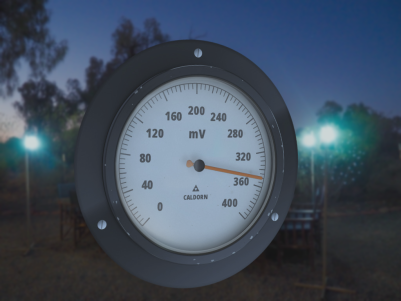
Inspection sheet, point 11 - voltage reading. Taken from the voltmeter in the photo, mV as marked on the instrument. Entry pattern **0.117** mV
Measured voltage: **350** mV
